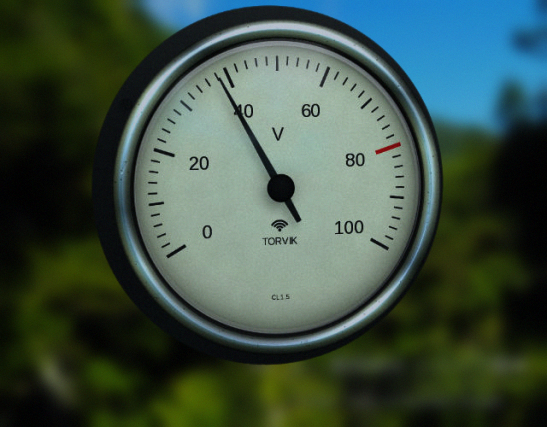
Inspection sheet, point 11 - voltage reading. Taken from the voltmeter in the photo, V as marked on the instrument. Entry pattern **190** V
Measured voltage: **38** V
